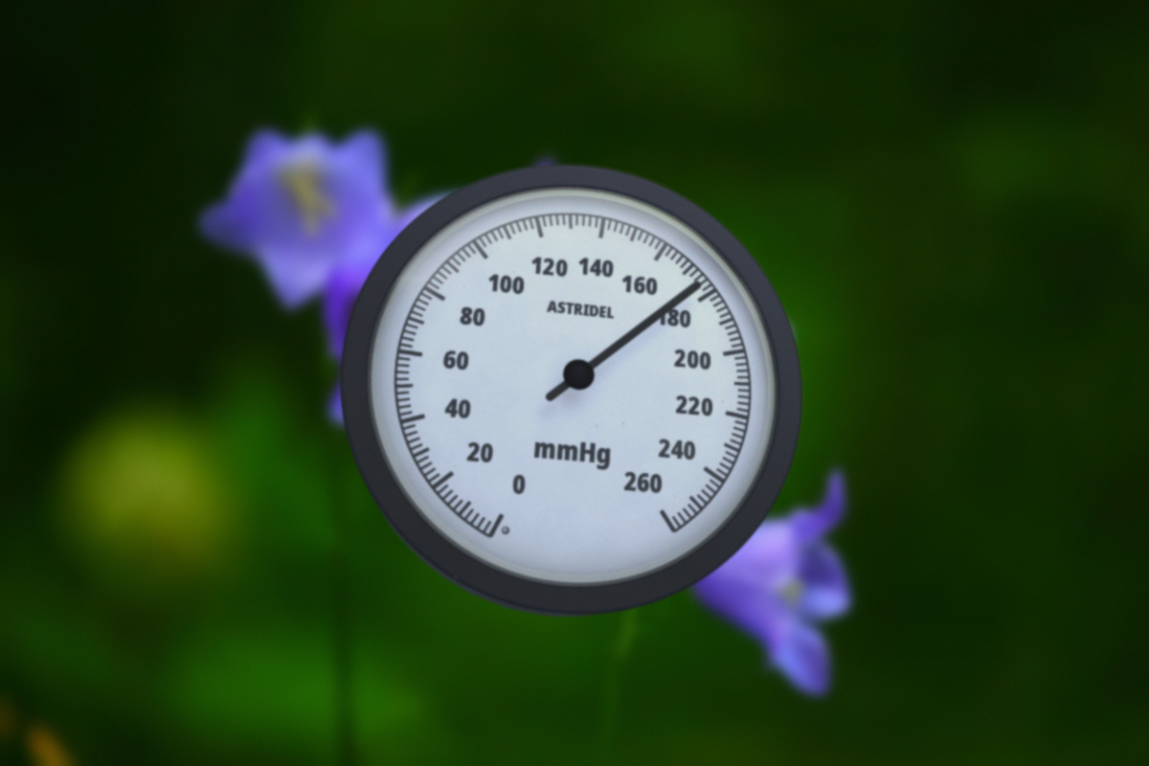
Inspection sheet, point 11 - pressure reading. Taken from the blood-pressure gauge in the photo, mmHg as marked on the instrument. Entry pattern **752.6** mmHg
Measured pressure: **176** mmHg
